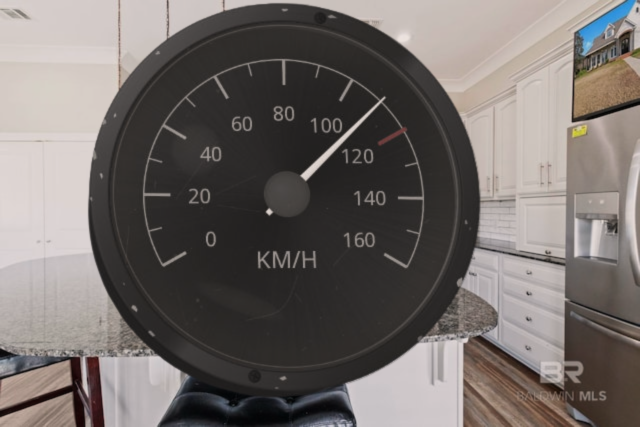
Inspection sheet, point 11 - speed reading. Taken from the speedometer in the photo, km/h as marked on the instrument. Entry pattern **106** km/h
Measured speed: **110** km/h
